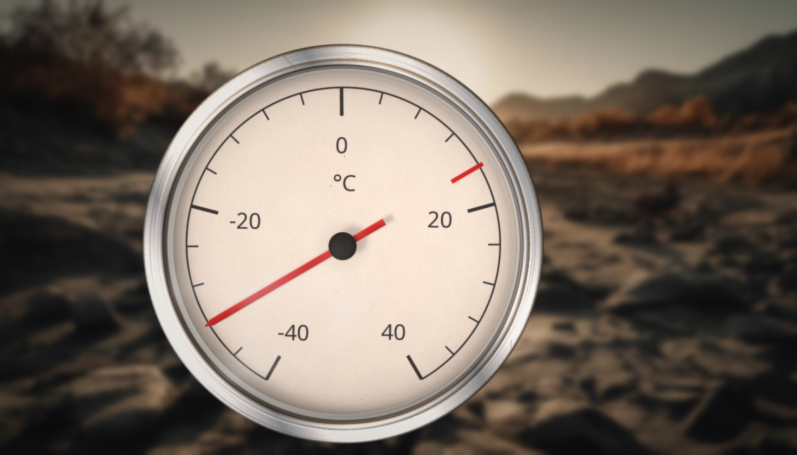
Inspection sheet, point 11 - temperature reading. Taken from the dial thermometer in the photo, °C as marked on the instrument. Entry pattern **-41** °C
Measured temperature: **-32** °C
